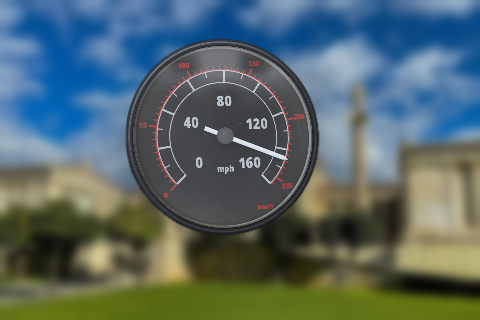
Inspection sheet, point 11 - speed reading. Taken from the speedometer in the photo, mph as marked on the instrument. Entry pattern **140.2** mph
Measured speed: **145** mph
